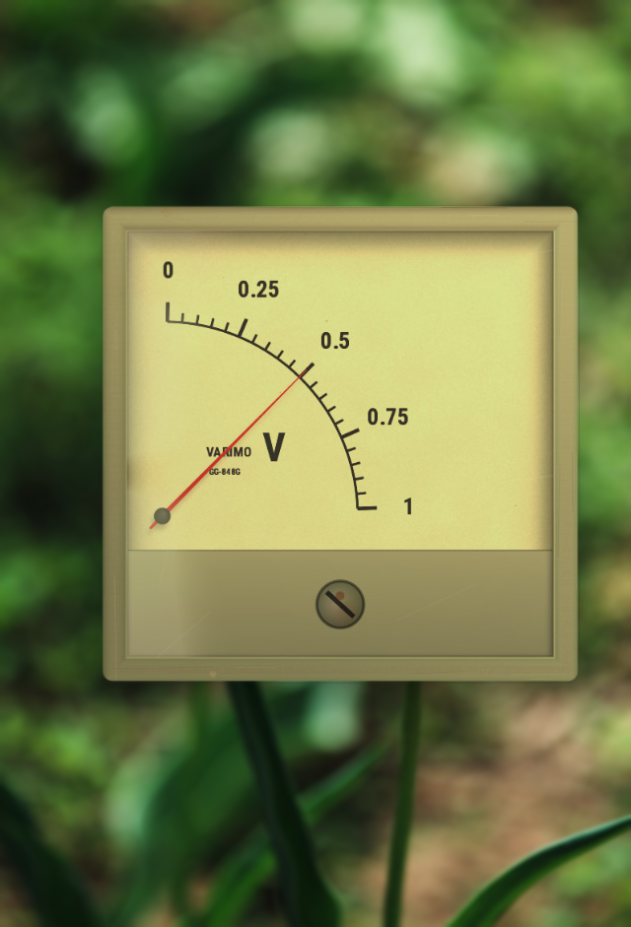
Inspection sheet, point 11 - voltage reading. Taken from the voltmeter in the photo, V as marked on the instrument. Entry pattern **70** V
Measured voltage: **0.5** V
